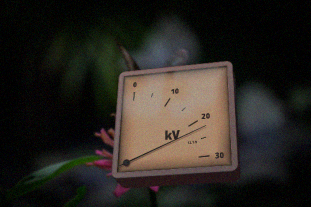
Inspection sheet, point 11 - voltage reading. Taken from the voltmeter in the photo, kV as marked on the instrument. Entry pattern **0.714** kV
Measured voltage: **22.5** kV
